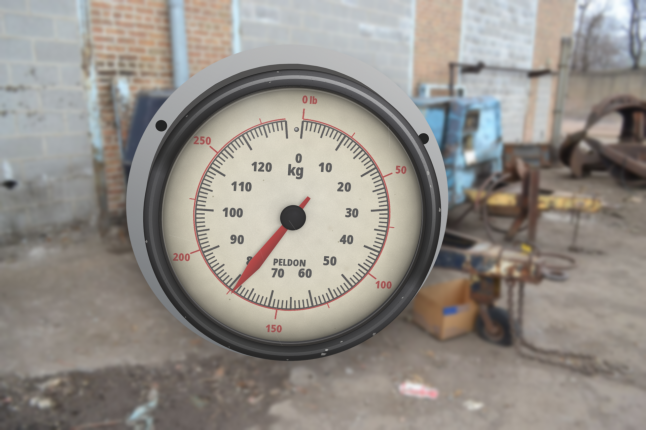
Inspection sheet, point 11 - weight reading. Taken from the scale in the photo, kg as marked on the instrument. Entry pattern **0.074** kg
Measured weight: **79** kg
